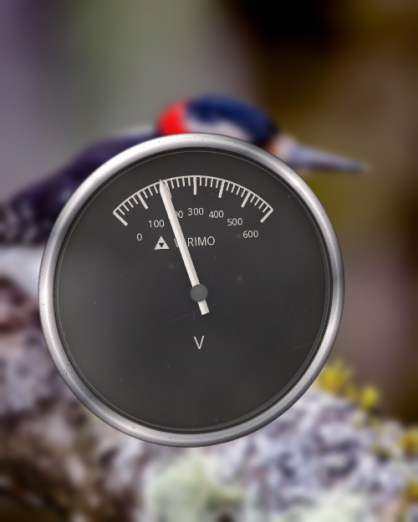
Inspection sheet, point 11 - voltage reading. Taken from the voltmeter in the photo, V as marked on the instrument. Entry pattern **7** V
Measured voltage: **180** V
